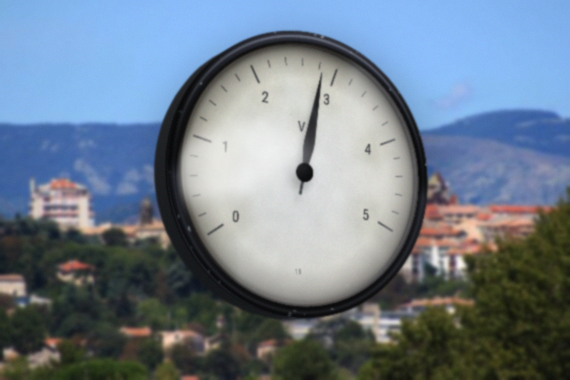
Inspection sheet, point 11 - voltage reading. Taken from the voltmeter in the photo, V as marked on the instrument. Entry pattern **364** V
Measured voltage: **2.8** V
